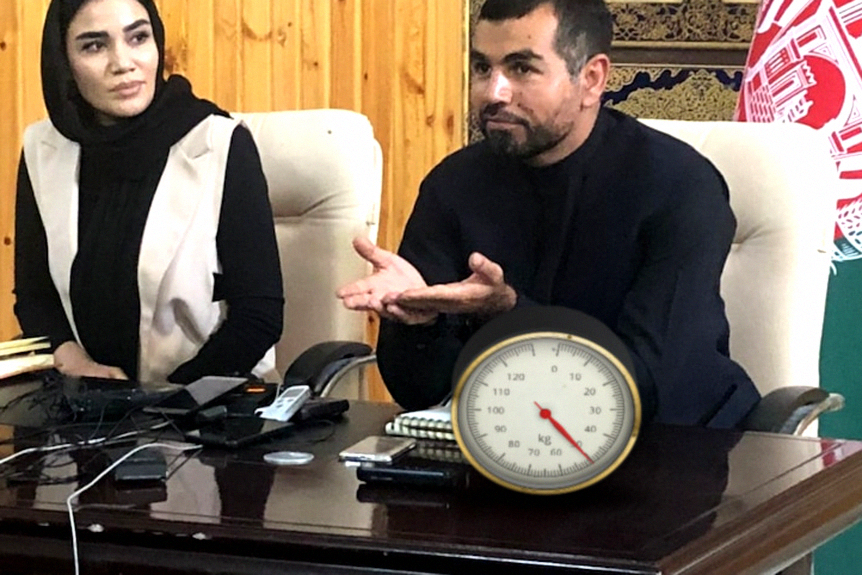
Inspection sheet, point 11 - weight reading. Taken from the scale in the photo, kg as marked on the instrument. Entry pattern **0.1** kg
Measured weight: **50** kg
